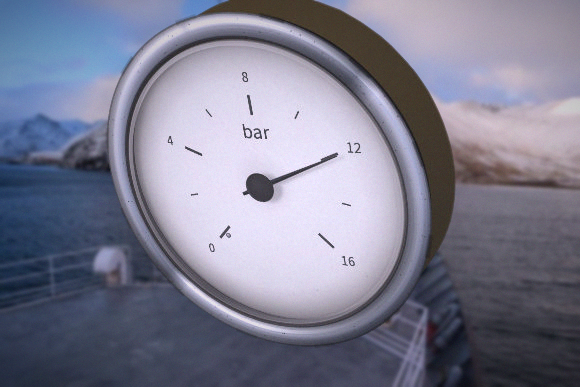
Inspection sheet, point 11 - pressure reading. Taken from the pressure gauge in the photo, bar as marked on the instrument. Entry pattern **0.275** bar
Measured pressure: **12** bar
